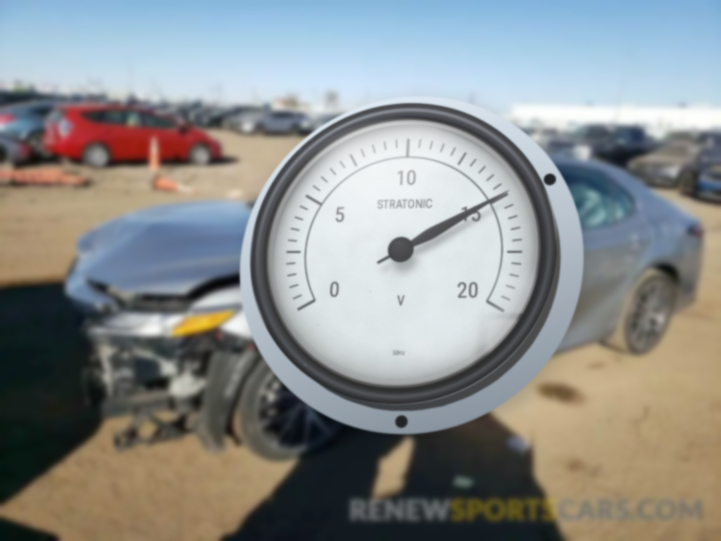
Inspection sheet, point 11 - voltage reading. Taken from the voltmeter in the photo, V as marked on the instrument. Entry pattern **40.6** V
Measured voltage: **15** V
